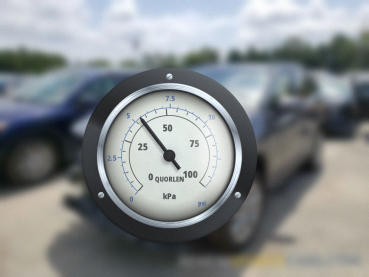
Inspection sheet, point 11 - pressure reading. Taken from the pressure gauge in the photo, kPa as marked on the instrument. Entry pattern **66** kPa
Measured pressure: **37.5** kPa
